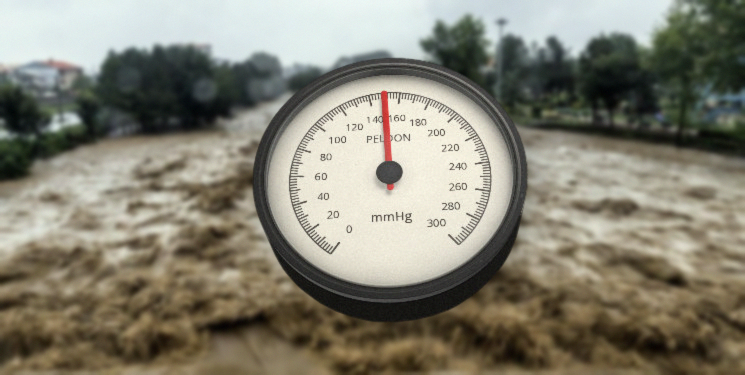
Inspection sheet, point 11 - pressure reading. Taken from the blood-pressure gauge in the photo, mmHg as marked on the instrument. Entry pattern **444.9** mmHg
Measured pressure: **150** mmHg
